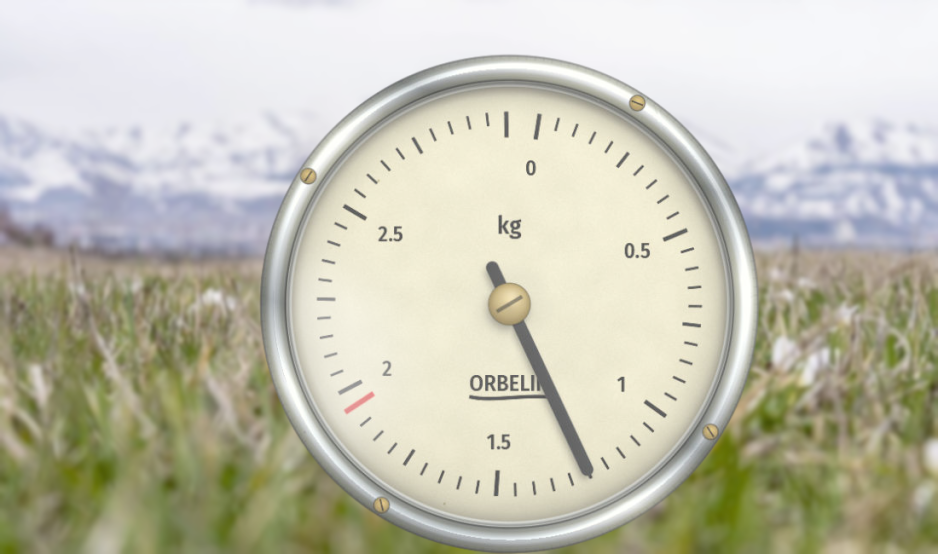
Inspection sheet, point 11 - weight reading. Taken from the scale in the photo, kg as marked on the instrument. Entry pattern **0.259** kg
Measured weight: **1.25** kg
